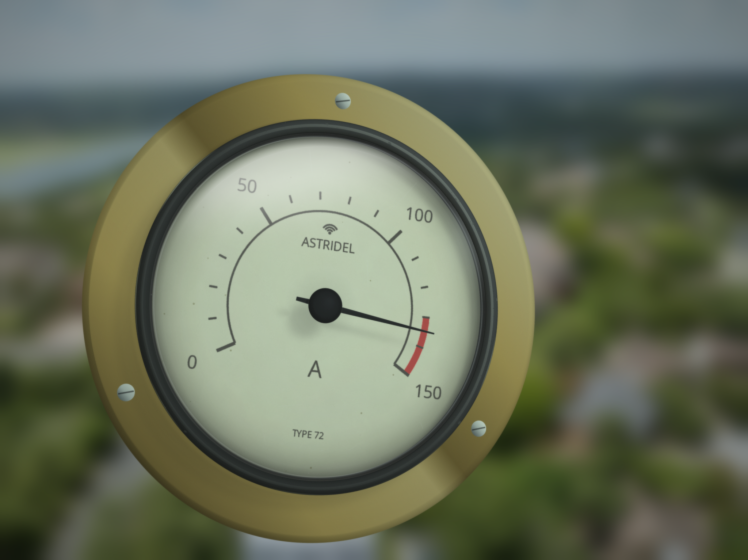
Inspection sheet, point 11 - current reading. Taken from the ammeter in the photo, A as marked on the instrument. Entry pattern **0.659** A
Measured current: **135** A
